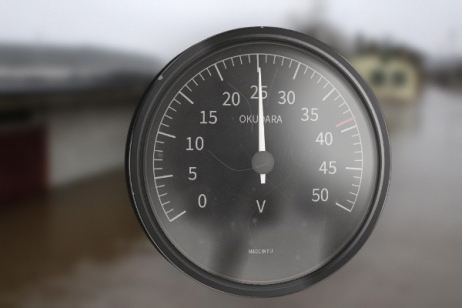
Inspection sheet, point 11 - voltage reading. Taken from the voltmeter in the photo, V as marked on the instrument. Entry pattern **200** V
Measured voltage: **25** V
